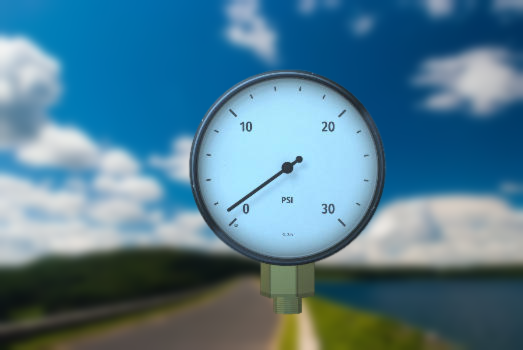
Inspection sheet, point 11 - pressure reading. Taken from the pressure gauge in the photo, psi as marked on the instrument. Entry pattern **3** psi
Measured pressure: **1** psi
